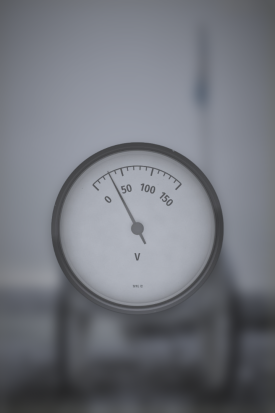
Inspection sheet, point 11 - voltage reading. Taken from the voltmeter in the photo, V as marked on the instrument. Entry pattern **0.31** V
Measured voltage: **30** V
